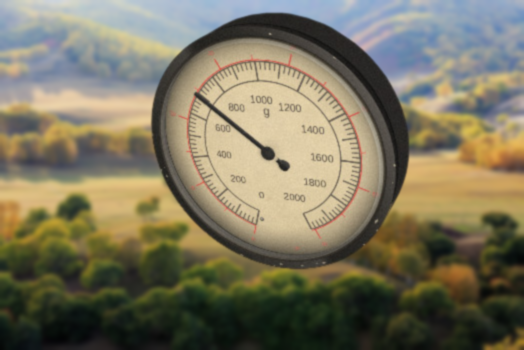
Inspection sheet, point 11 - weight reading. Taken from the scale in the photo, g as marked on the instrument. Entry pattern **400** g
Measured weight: **700** g
